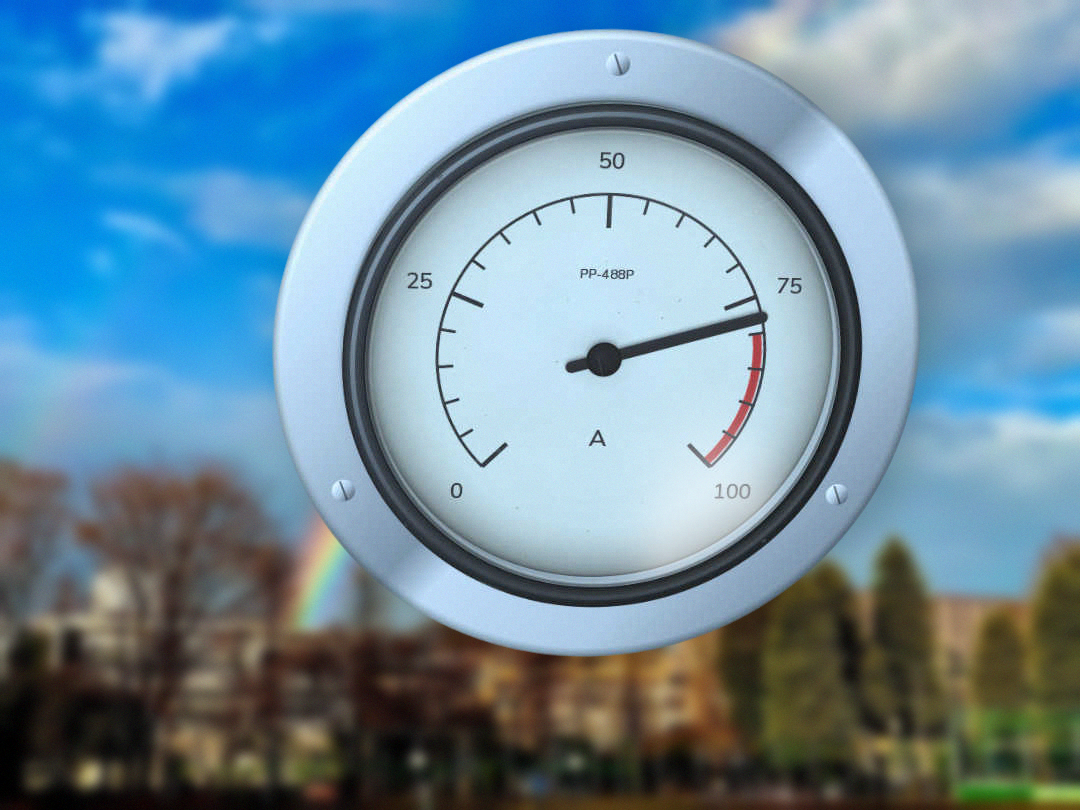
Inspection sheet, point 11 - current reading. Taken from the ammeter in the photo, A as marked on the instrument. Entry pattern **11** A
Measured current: **77.5** A
